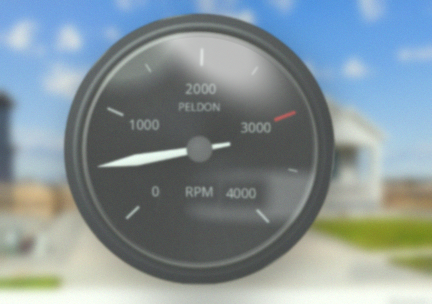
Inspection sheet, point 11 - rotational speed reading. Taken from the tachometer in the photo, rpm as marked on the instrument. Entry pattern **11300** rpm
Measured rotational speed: **500** rpm
